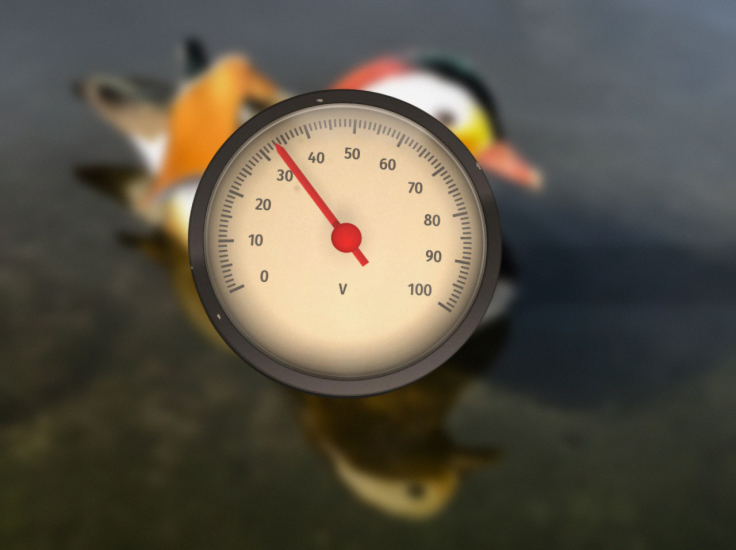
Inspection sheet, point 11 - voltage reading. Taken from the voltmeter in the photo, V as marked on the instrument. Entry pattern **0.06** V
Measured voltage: **33** V
